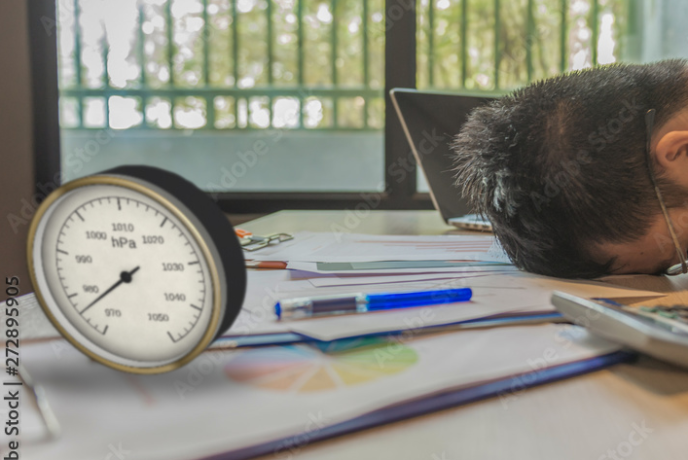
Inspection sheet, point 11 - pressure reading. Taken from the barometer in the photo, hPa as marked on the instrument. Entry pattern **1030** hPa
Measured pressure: **976** hPa
